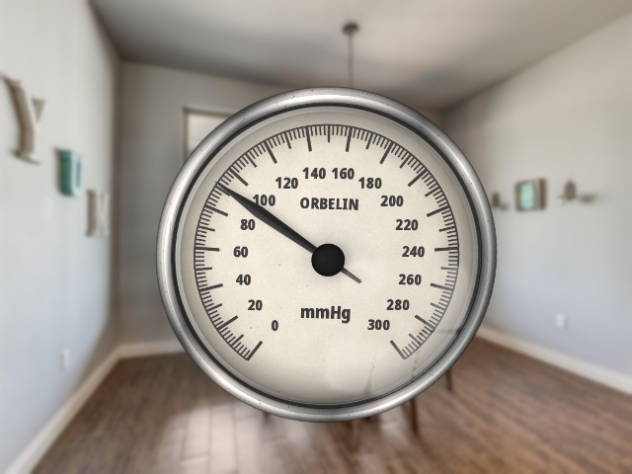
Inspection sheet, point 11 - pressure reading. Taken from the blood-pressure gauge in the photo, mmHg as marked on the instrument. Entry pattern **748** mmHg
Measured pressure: **92** mmHg
